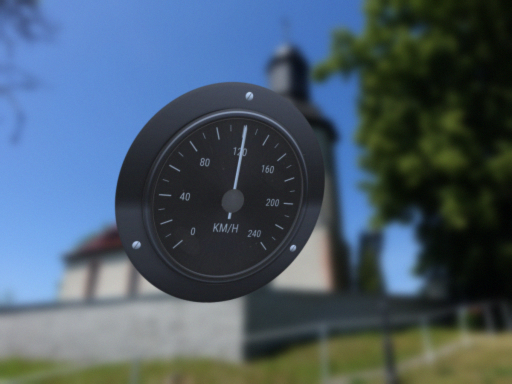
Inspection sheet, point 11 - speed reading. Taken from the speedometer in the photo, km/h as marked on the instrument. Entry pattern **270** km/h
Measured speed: **120** km/h
